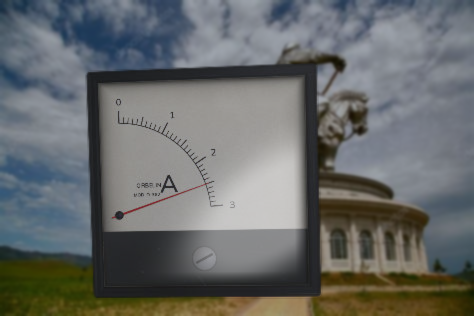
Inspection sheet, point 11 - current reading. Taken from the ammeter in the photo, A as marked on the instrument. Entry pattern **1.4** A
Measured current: **2.5** A
